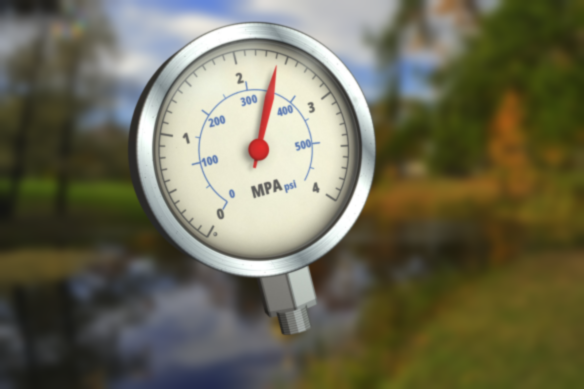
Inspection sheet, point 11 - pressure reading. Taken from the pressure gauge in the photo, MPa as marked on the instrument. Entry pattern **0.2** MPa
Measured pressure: **2.4** MPa
